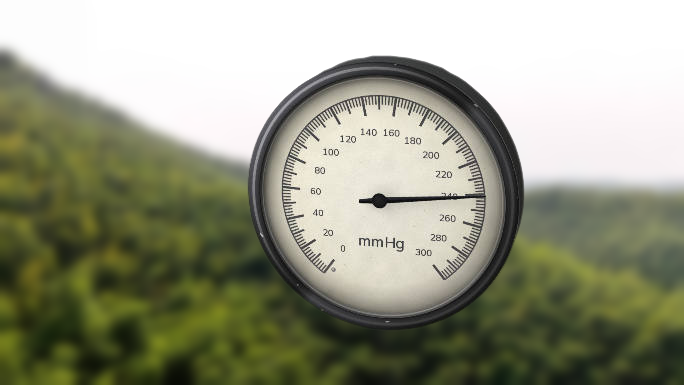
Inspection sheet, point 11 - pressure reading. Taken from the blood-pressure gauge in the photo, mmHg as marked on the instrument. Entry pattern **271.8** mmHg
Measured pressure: **240** mmHg
